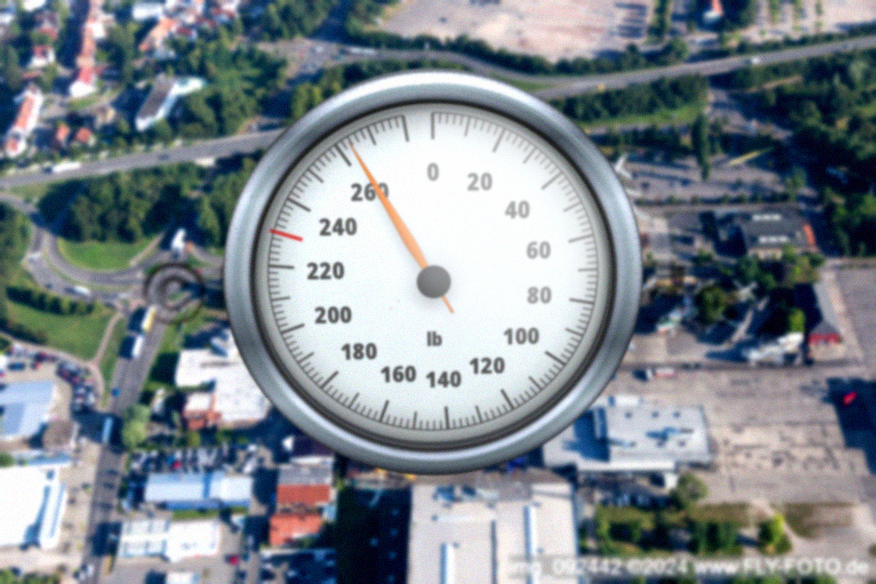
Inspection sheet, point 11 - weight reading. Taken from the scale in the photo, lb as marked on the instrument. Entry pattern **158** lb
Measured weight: **264** lb
